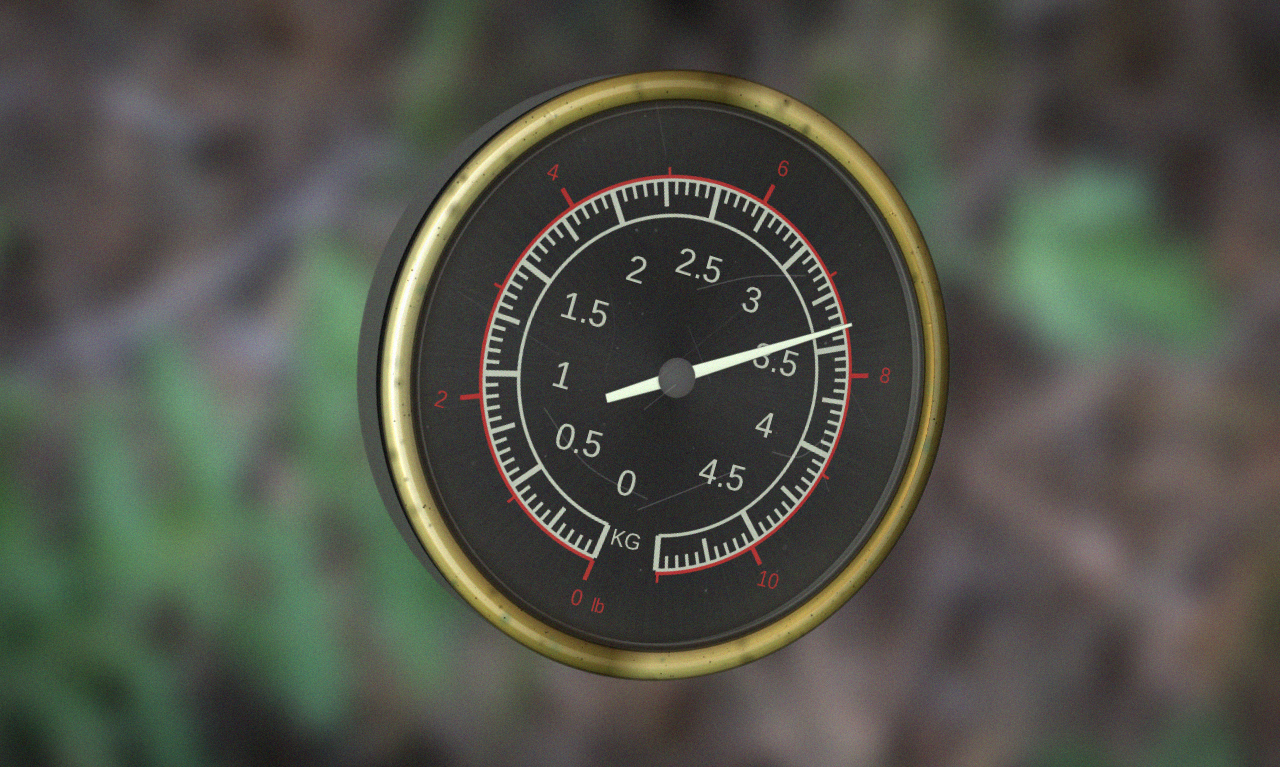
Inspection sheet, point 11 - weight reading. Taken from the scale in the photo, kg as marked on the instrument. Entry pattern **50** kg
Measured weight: **3.4** kg
